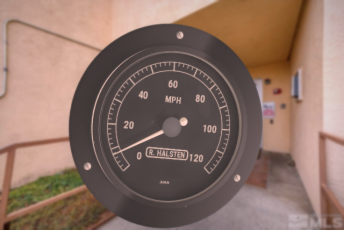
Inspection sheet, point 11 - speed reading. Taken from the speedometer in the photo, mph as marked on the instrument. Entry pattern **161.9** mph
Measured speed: **8** mph
